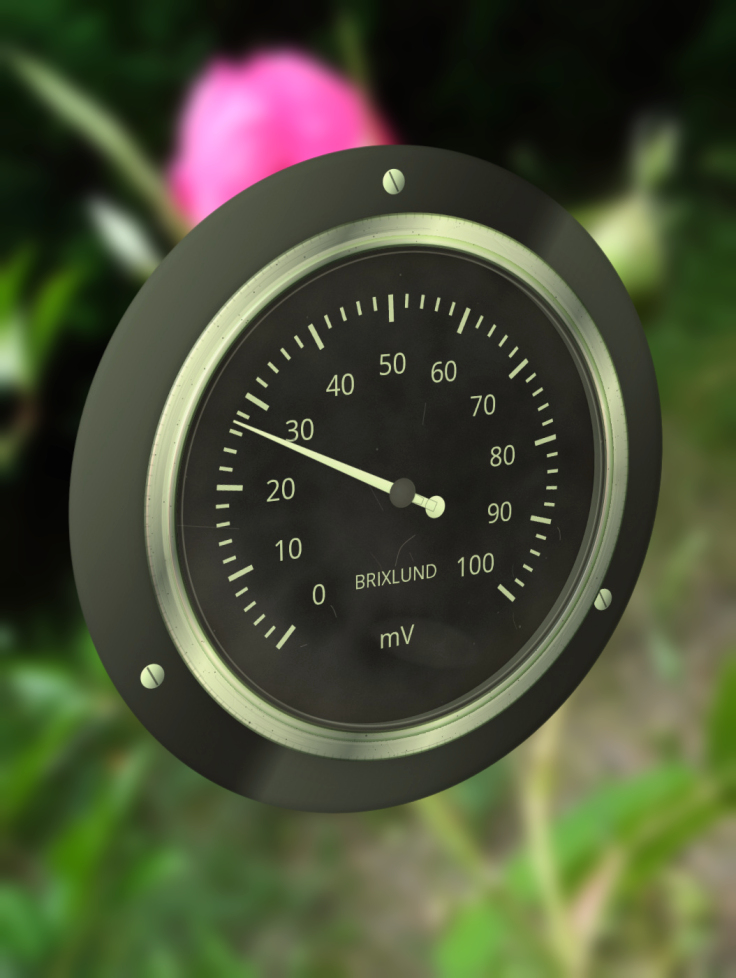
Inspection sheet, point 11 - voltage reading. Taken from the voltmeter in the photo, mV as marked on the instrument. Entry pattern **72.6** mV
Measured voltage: **27** mV
